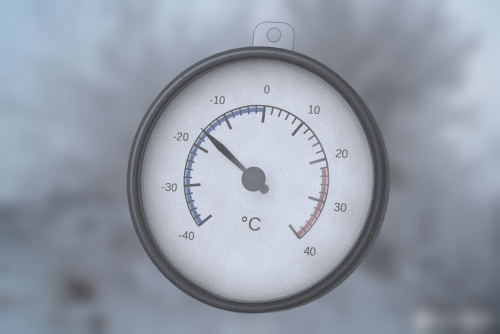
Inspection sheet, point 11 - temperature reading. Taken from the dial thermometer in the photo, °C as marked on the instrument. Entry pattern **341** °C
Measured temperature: **-16** °C
